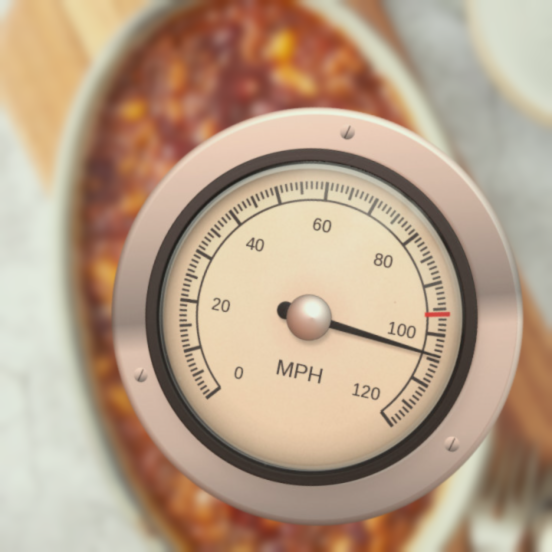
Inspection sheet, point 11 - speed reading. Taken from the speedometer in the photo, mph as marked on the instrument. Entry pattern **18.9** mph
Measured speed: **104** mph
